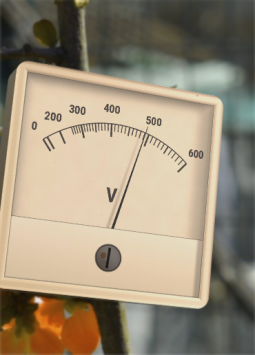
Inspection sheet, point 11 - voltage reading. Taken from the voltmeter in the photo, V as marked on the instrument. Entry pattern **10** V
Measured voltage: **490** V
